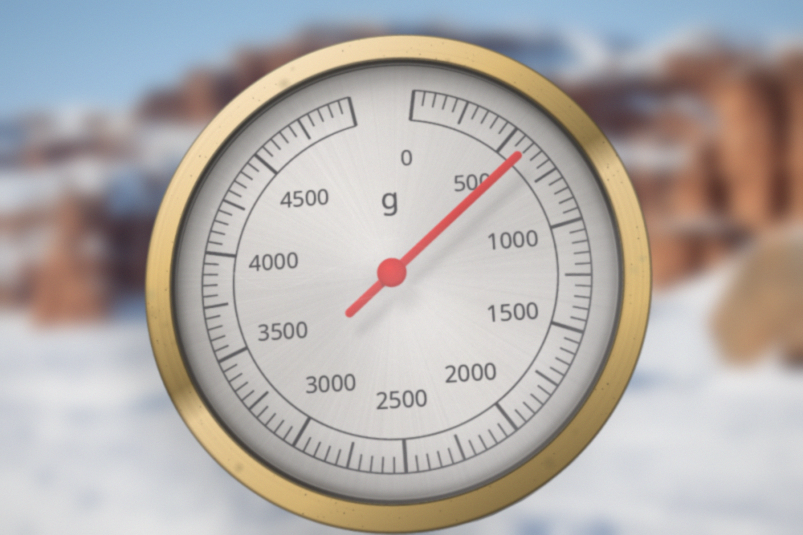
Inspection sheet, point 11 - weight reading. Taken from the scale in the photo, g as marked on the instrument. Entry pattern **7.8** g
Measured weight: **600** g
